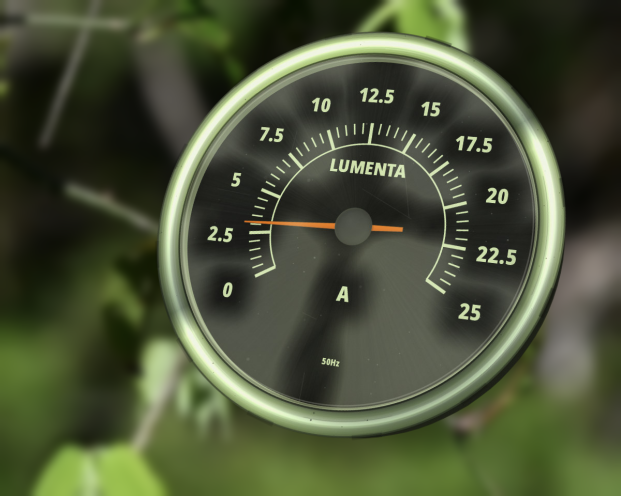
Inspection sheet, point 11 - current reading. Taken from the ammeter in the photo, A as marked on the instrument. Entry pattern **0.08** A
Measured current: **3** A
